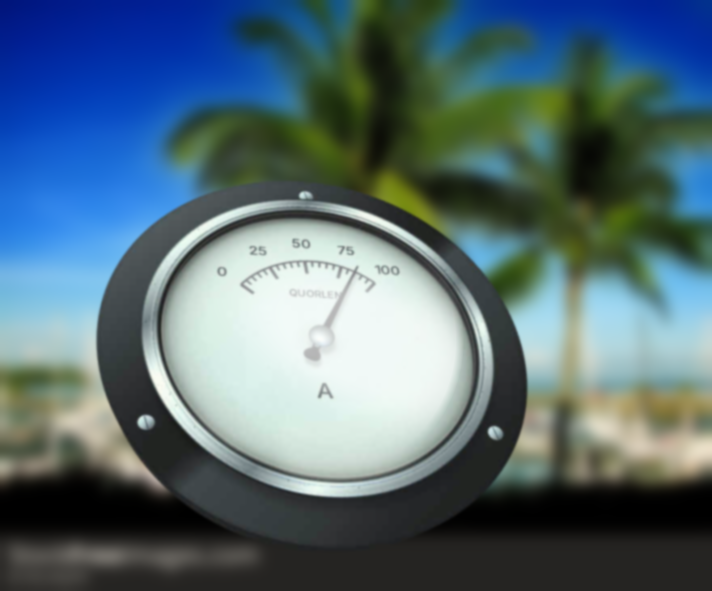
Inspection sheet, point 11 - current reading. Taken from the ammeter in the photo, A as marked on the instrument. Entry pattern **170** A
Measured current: **85** A
